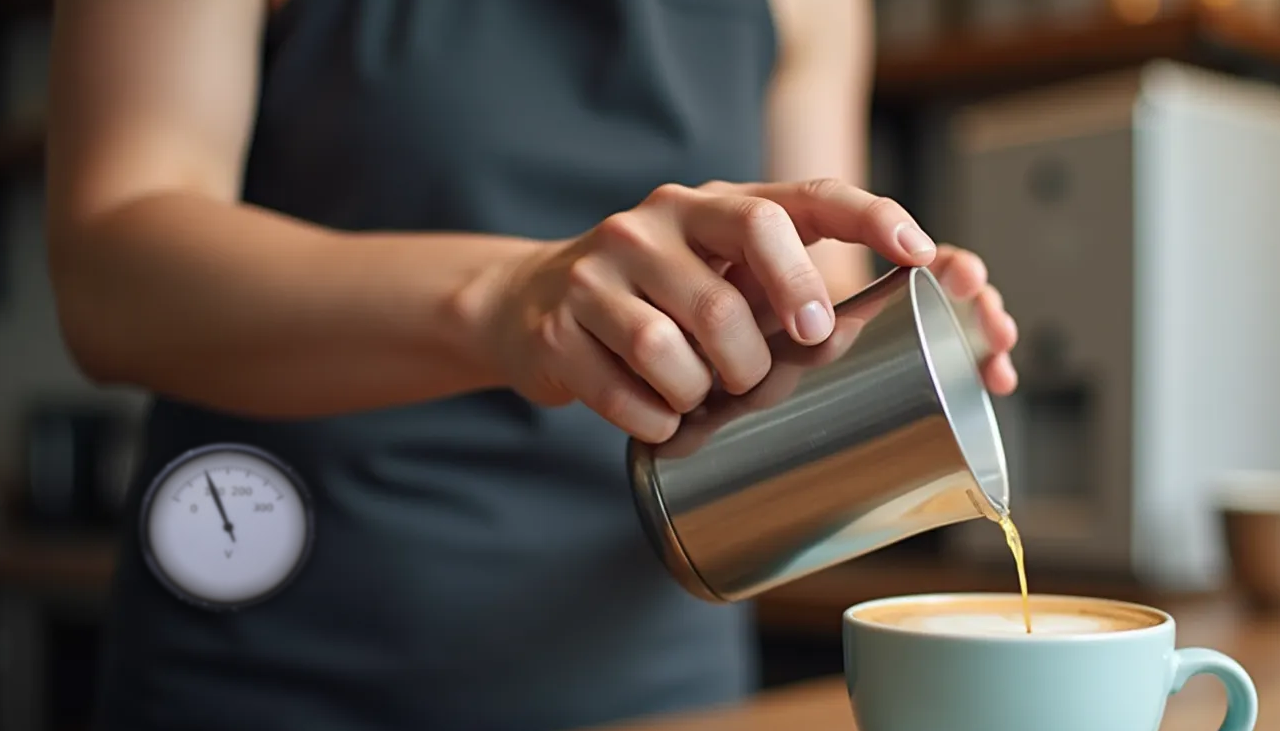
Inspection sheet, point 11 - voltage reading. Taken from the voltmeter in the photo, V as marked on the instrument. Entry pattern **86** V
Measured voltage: **100** V
